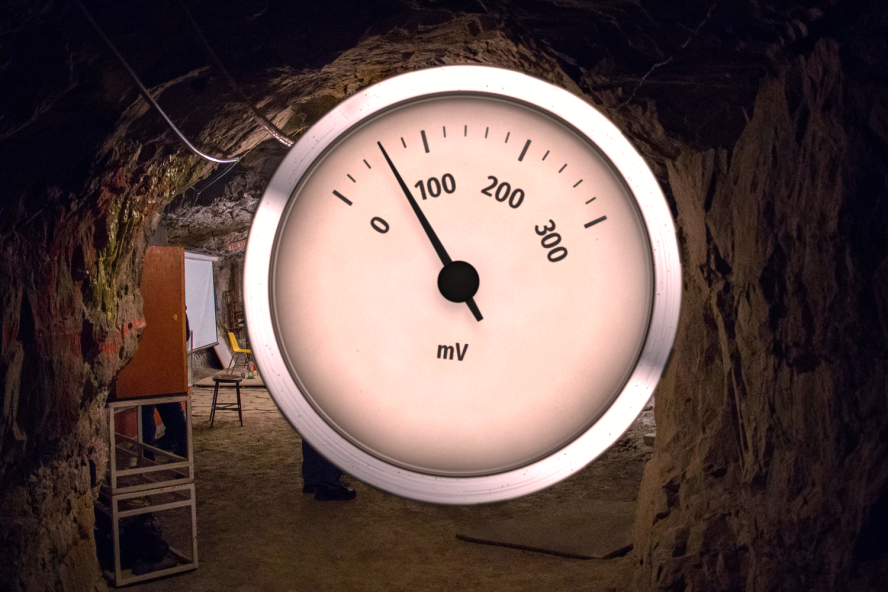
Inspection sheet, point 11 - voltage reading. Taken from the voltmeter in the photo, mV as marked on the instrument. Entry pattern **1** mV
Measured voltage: **60** mV
